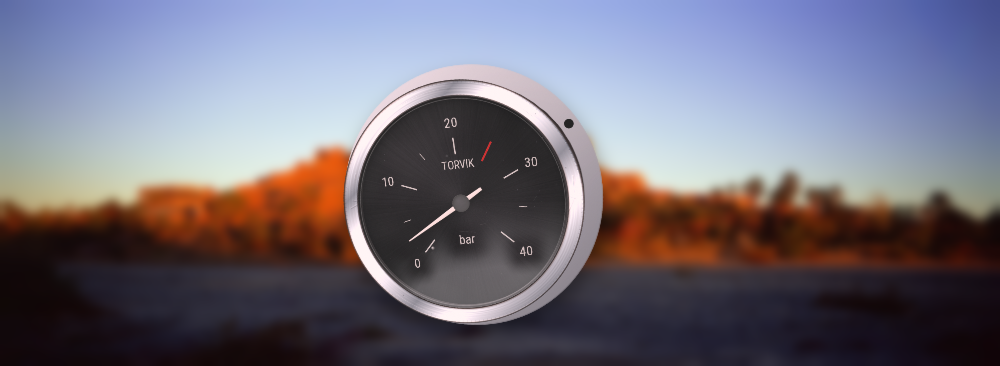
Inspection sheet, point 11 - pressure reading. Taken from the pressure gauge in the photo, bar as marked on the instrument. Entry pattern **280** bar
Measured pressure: **2.5** bar
